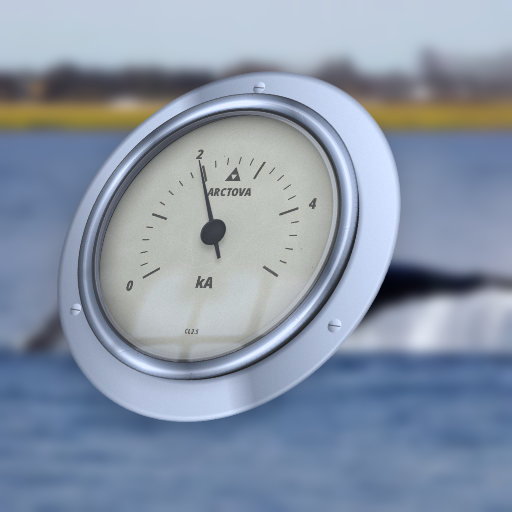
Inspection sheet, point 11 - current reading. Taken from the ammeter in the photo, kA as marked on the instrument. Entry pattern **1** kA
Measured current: **2** kA
